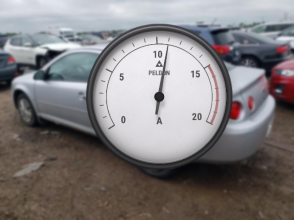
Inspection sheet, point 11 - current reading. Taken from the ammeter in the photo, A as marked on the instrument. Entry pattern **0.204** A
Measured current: **11** A
